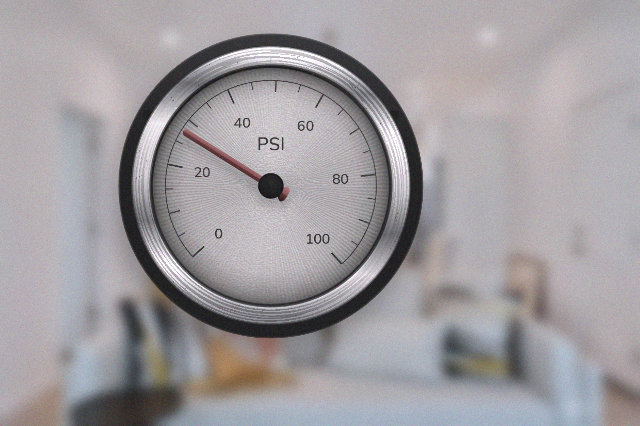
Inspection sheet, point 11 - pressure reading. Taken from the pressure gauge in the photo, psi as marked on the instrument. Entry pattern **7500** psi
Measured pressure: **27.5** psi
